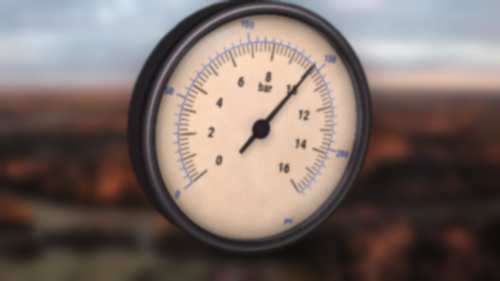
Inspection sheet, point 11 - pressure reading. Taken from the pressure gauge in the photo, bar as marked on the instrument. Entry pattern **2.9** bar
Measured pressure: **10** bar
